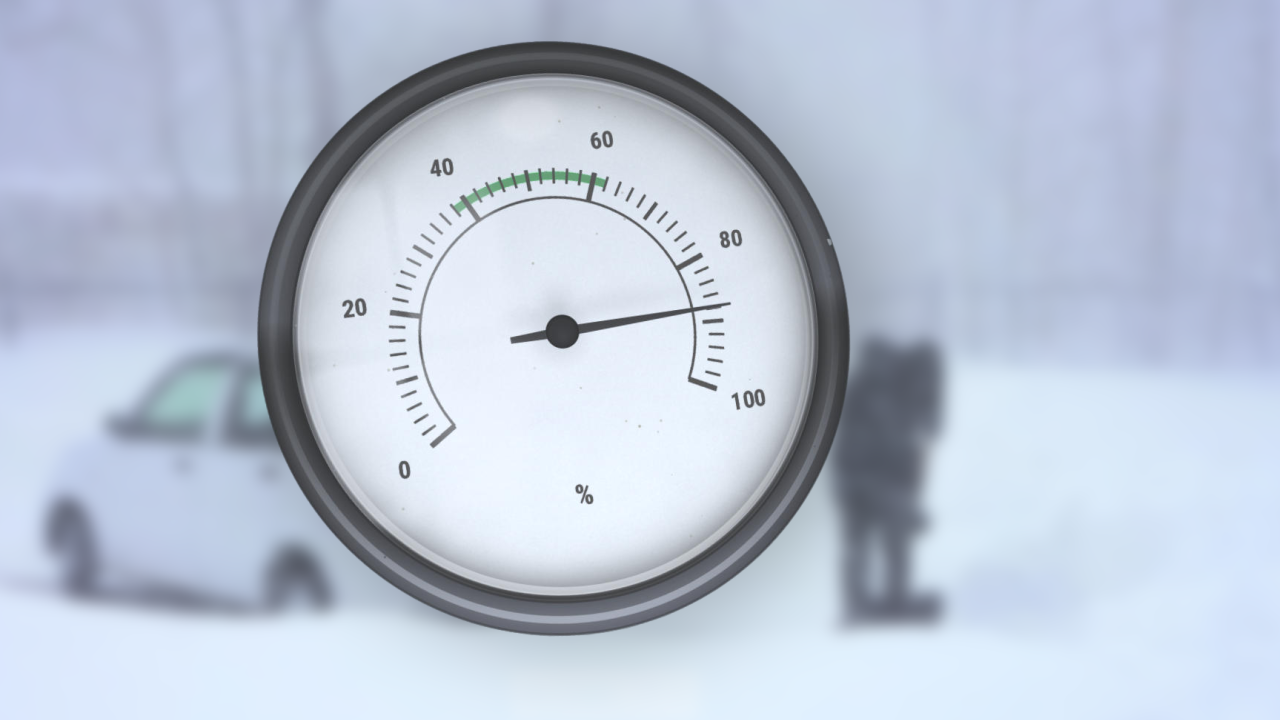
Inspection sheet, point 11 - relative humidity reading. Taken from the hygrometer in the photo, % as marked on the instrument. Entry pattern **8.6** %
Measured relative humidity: **88** %
